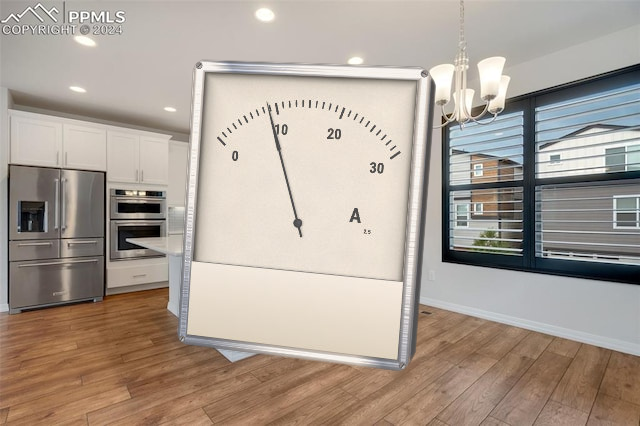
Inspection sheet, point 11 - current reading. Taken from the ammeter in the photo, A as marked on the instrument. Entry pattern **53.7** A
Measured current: **9** A
